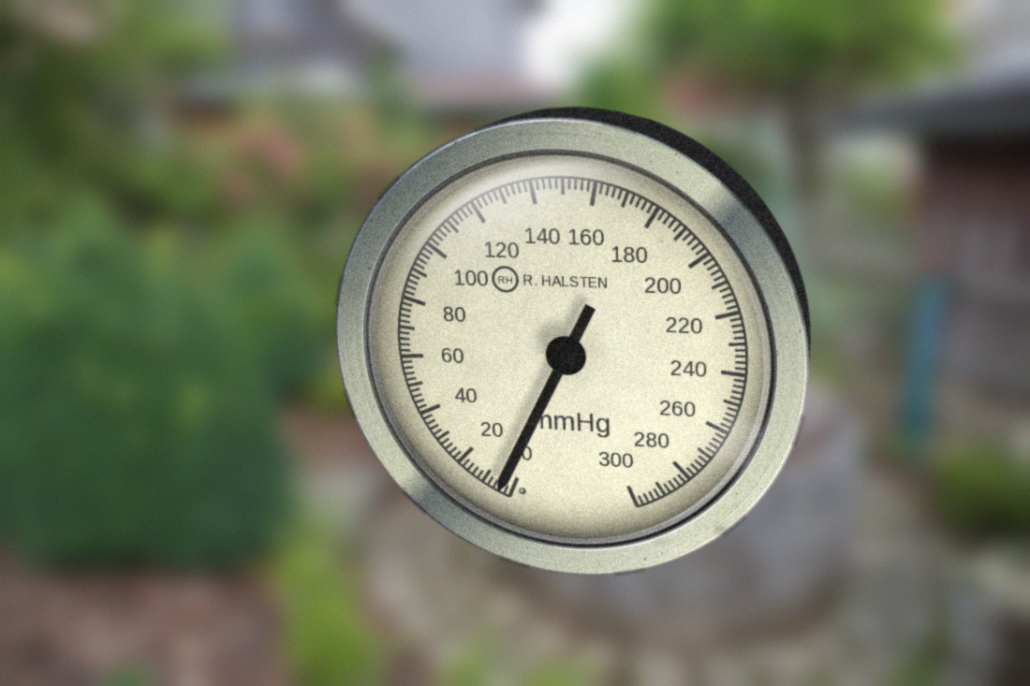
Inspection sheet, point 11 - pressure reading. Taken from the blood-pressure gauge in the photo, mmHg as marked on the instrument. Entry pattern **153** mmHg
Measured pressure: **4** mmHg
